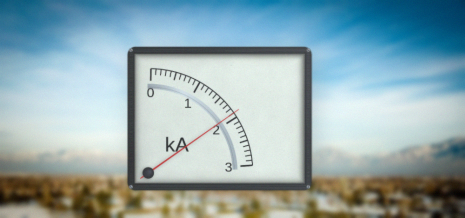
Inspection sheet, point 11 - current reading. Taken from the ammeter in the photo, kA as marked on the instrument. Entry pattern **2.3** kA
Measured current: **1.9** kA
